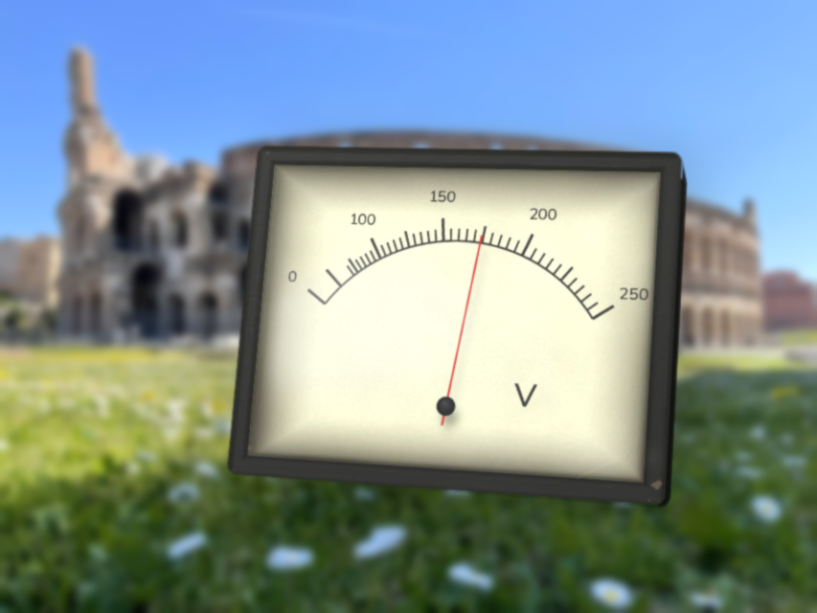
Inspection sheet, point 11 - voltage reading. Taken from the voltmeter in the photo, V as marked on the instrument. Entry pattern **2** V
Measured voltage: **175** V
